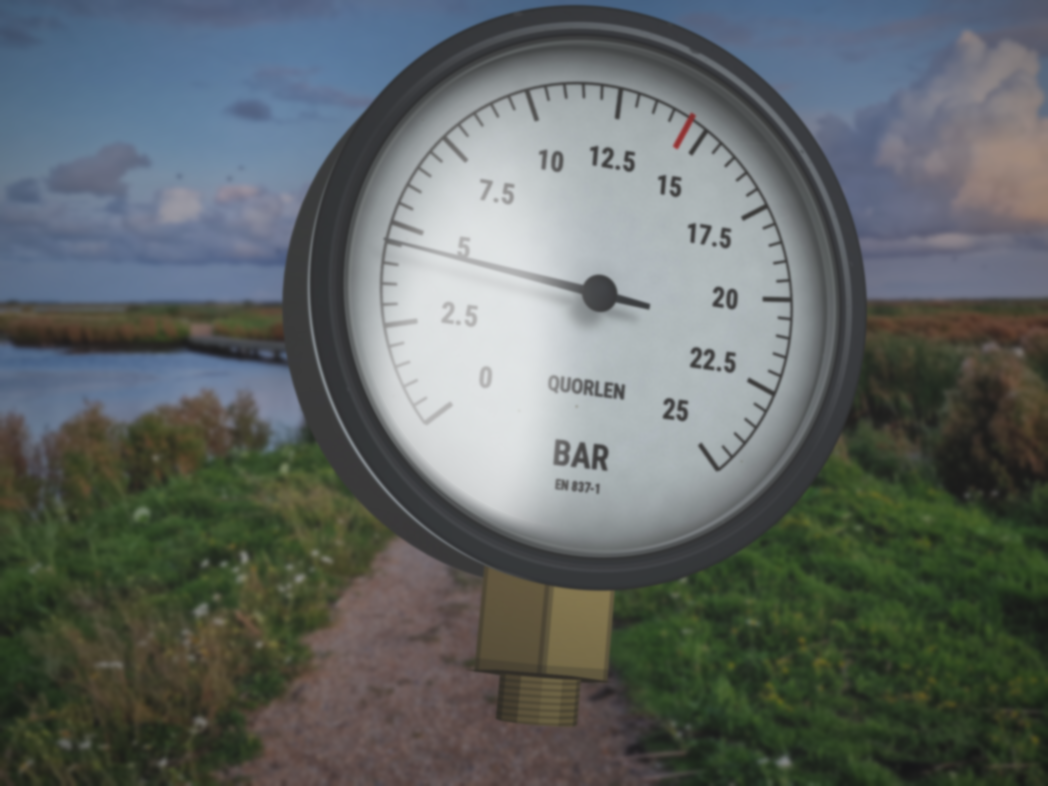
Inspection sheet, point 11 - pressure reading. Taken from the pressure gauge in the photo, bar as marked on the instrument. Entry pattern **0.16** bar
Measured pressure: **4.5** bar
